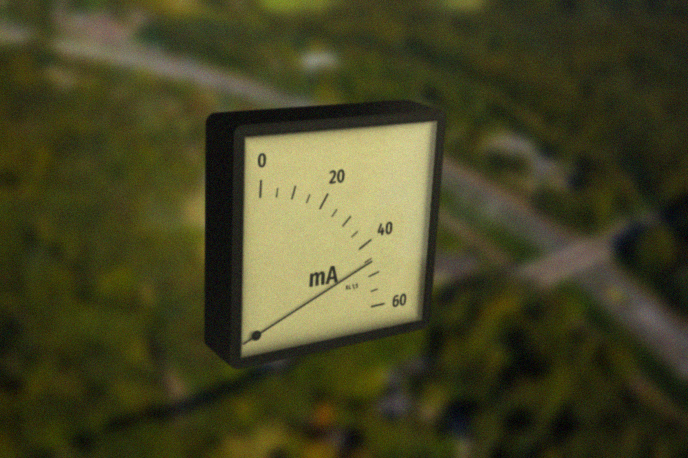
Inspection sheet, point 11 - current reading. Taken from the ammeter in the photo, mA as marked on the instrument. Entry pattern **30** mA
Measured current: **45** mA
